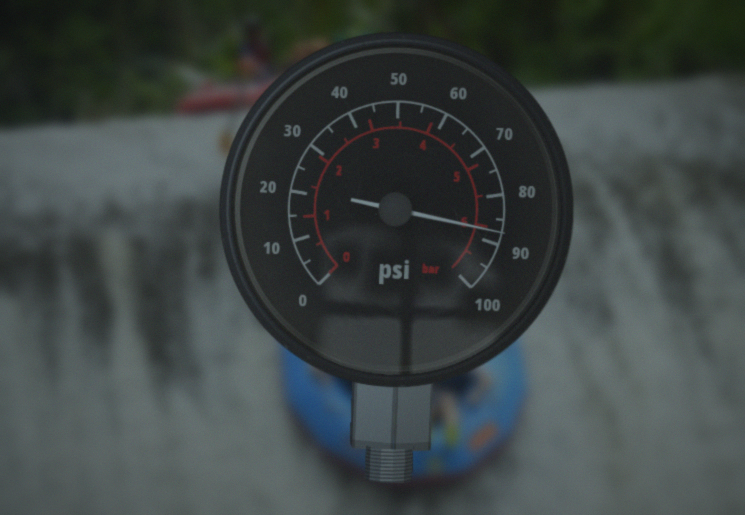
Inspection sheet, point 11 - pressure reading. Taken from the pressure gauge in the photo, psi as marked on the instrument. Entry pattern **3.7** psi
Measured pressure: **87.5** psi
